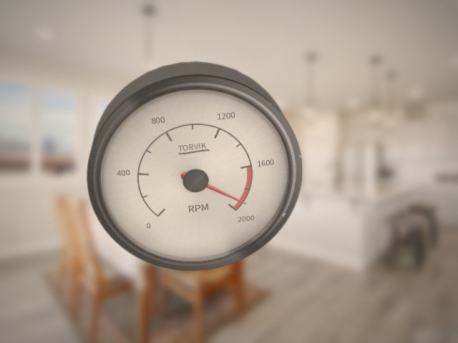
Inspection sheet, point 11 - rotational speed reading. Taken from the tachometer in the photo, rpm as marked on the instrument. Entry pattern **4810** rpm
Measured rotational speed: **1900** rpm
